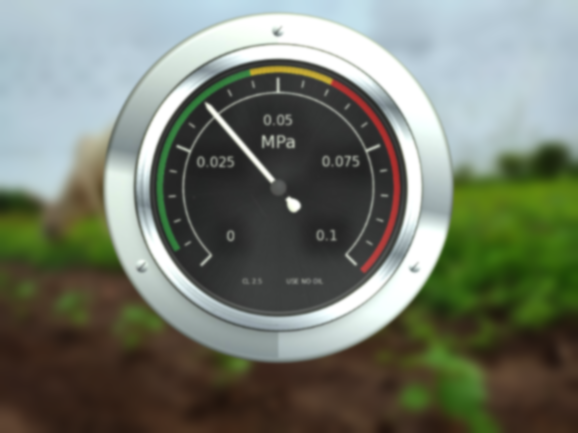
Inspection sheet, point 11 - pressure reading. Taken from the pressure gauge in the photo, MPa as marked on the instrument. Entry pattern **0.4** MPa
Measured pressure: **0.035** MPa
